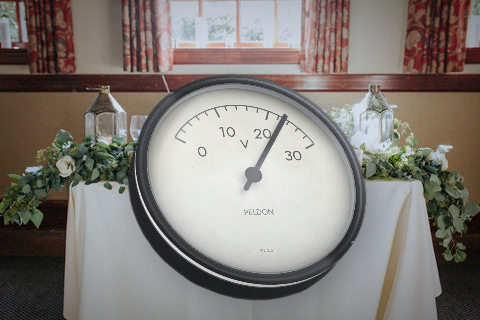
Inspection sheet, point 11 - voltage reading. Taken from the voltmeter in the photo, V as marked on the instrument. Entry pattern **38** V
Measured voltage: **23** V
